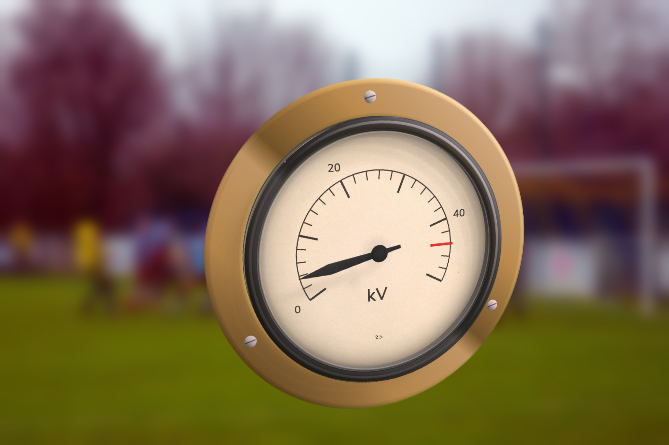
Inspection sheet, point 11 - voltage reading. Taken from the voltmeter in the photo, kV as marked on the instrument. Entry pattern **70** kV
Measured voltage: **4** kV
